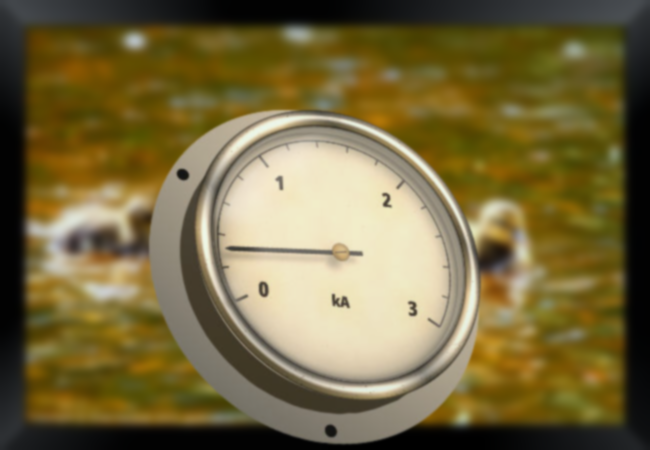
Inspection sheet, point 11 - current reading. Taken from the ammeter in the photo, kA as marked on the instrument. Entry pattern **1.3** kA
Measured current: **0.3** kA
